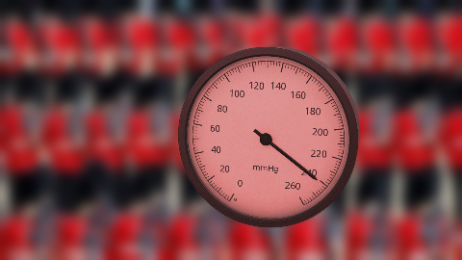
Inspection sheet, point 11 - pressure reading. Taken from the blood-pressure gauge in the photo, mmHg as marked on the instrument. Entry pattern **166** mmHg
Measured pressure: **240** mmHg
